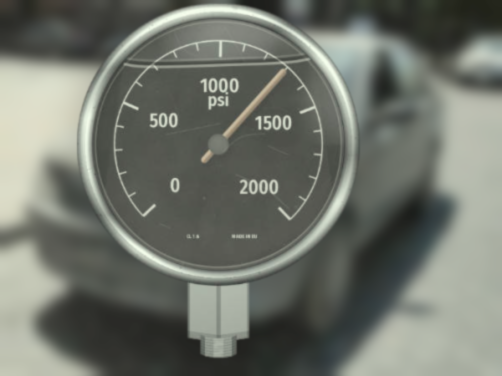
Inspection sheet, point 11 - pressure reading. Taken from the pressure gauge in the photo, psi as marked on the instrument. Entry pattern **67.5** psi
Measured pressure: **1300** psi
